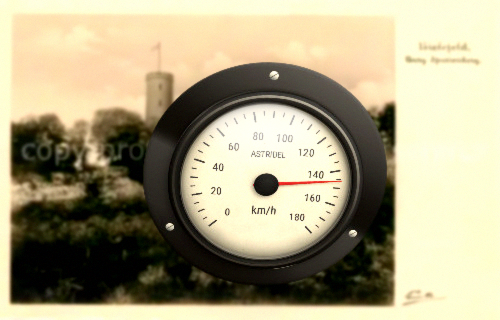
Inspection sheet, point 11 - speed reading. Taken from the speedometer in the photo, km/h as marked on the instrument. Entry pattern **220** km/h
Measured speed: **145** km/h
